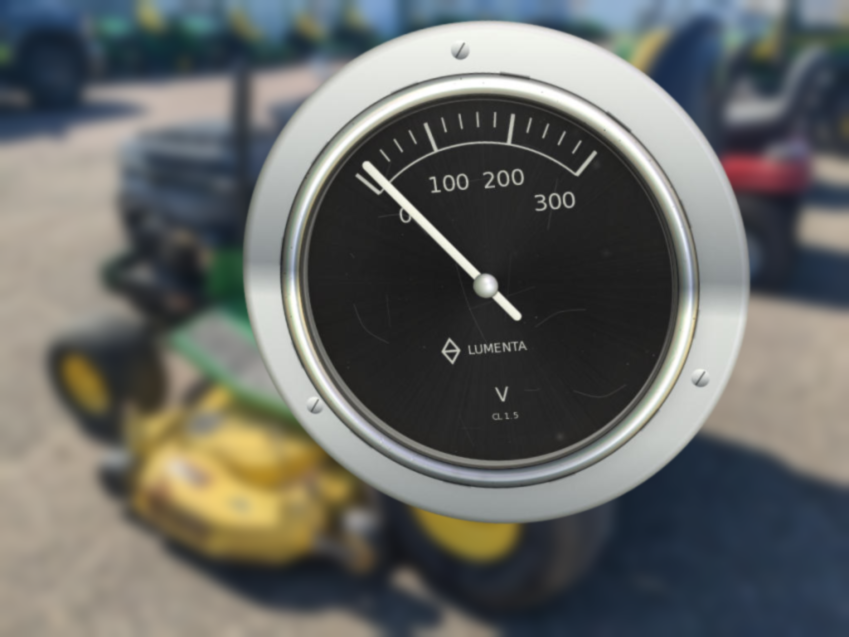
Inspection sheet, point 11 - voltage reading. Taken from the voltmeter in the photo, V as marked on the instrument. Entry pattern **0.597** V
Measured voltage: **20** V
